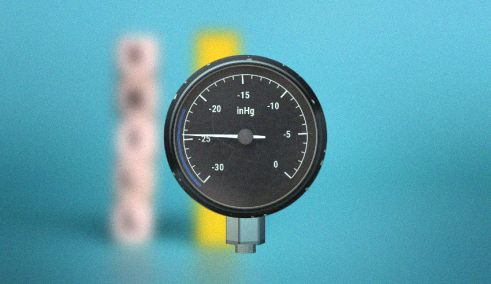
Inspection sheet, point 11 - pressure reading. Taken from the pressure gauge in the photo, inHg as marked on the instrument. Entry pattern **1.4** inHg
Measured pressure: **-24.5** inHg
